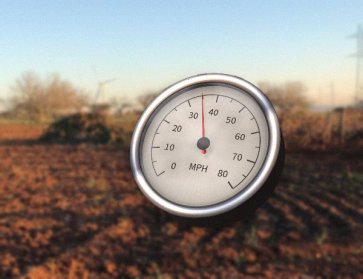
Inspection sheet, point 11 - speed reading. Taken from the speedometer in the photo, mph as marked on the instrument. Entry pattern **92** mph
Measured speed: **35** mph
